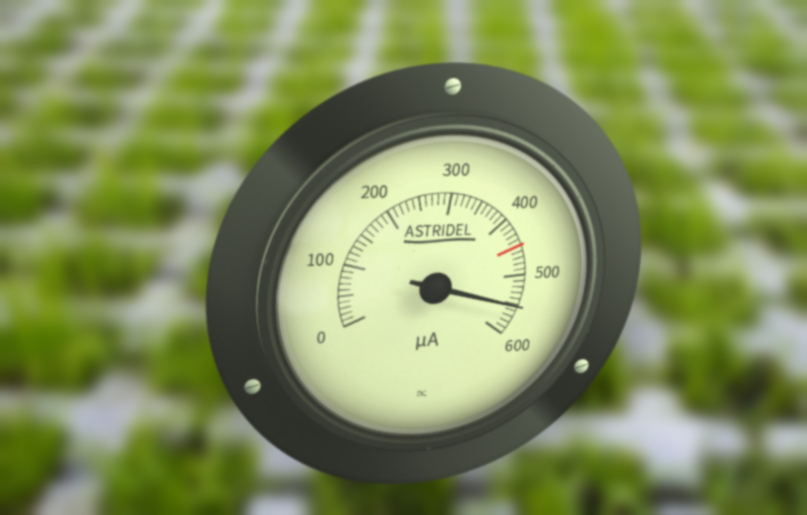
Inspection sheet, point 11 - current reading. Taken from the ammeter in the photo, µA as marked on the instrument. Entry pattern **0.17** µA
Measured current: **550** µA
